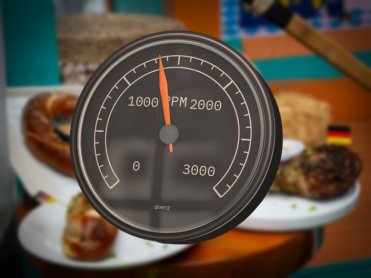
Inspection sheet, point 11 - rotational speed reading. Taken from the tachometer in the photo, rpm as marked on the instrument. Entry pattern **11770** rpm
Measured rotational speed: **1350** rpm
